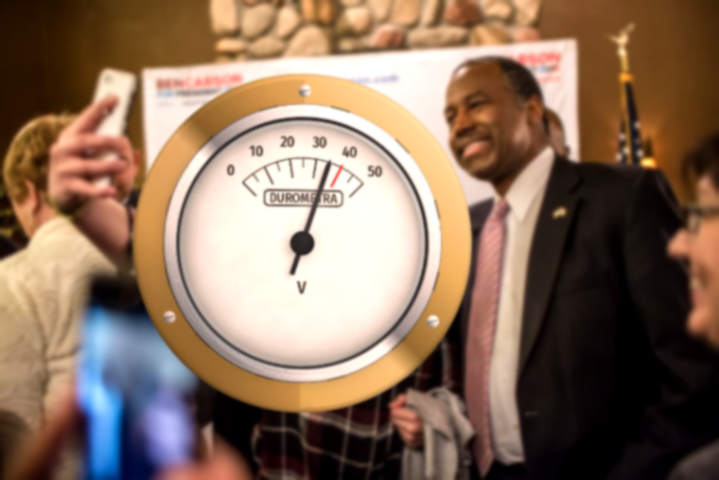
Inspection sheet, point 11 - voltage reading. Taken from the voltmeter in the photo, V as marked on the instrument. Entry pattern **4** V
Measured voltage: **35** V
